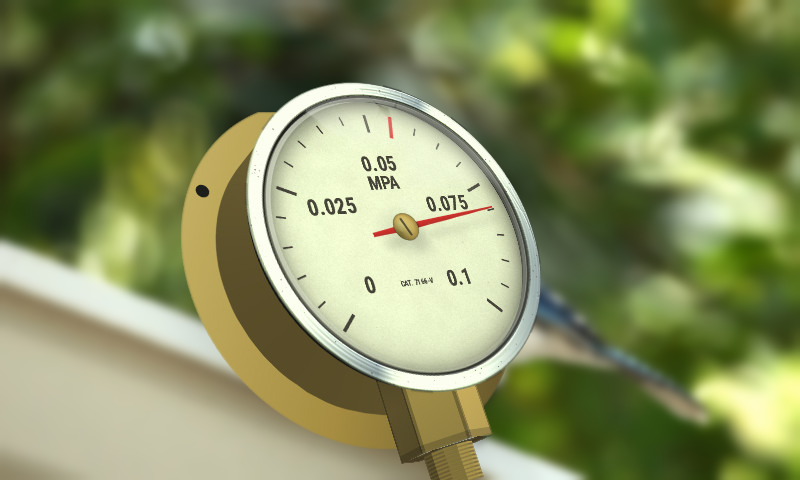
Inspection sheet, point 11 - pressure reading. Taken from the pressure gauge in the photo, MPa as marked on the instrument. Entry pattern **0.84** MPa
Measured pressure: **0.08** MPa
